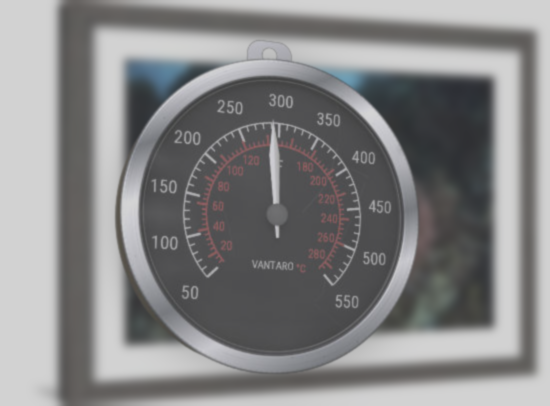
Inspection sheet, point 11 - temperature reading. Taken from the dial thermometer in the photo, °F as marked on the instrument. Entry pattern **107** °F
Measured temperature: **290** °F
